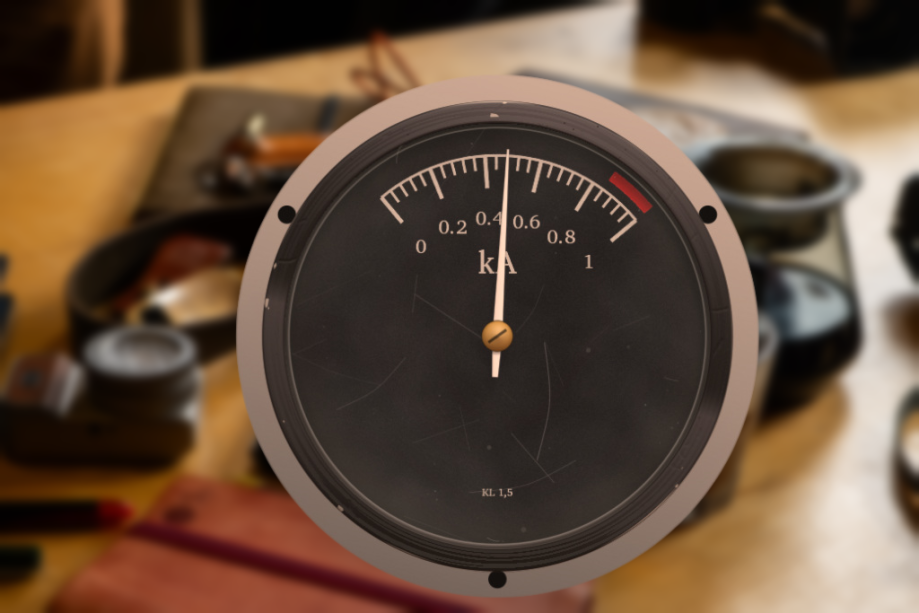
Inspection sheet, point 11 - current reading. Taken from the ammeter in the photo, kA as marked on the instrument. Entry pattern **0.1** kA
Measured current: **0.48** kA
